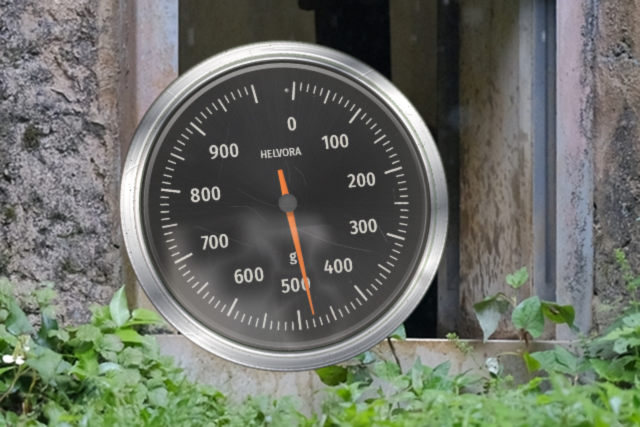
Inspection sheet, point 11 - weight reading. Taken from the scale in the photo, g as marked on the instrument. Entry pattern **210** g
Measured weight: **480** g
